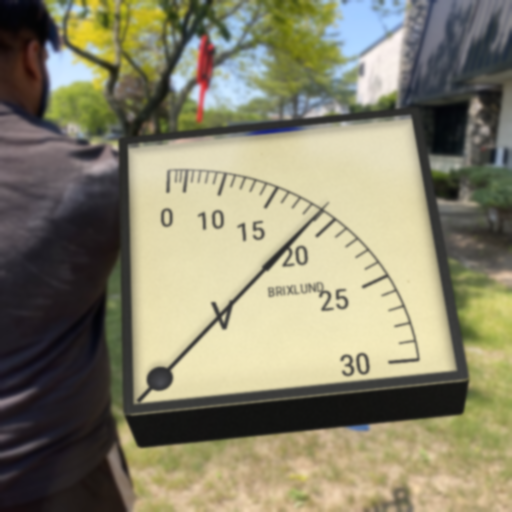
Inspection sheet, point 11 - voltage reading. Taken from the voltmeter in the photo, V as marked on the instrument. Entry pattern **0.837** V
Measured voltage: **19** V
